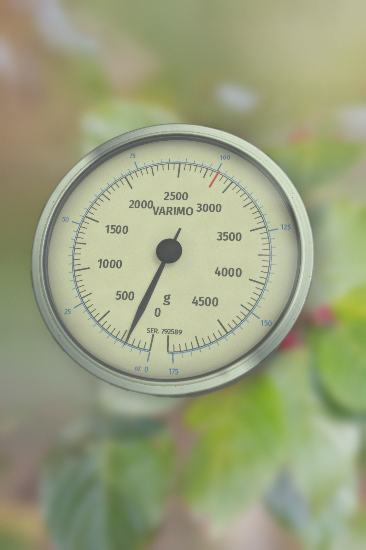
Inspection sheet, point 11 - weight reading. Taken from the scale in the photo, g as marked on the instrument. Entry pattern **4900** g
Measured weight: **200** g
